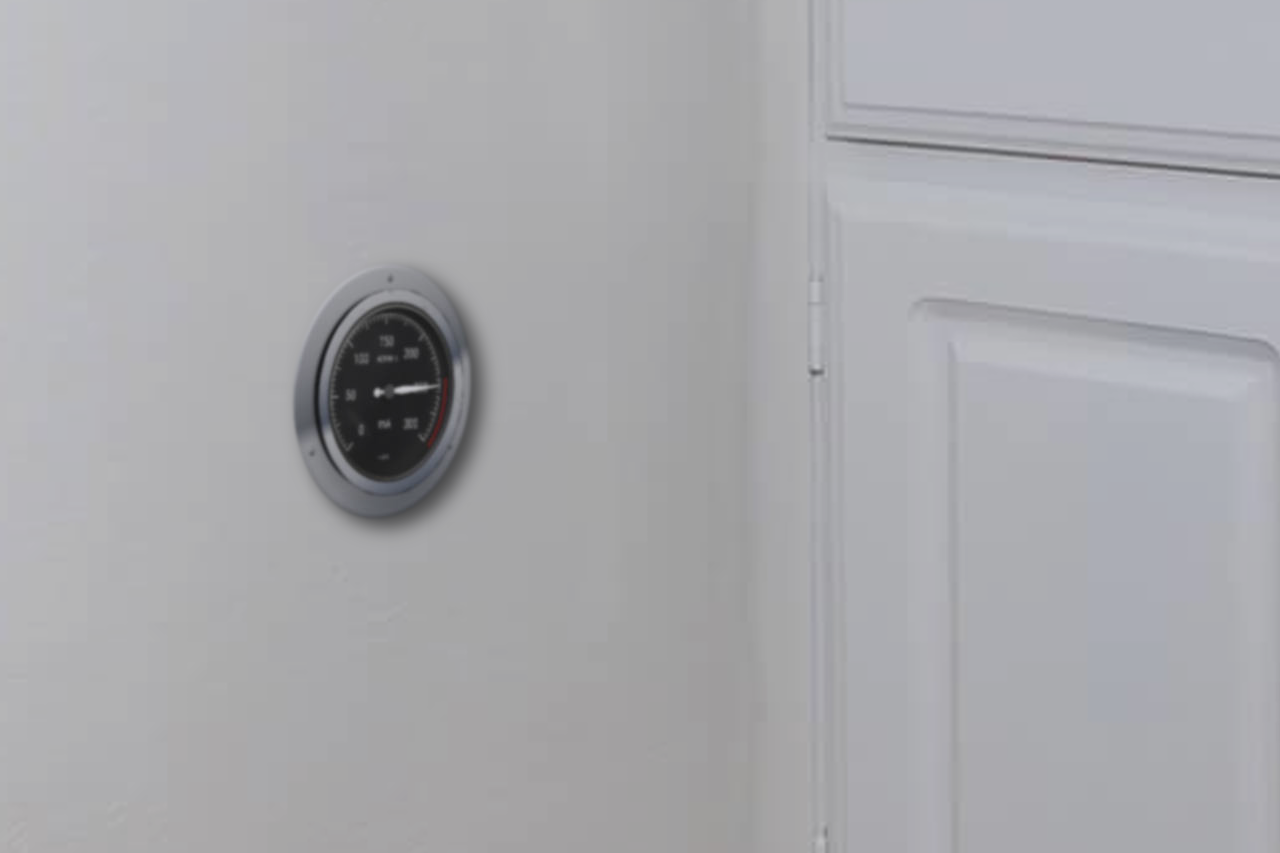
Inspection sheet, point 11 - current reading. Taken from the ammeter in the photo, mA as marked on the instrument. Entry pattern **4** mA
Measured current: **250** mA
